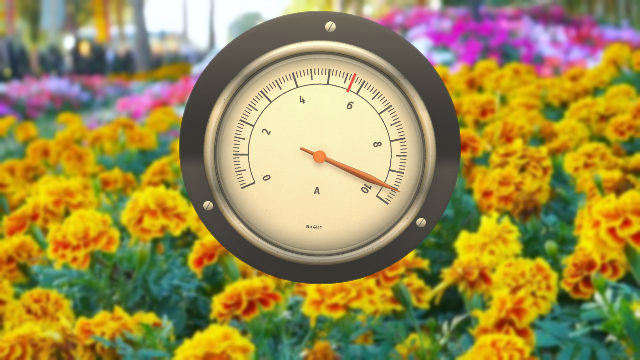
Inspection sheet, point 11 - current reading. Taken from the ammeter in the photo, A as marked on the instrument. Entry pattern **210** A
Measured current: **9.5** A
